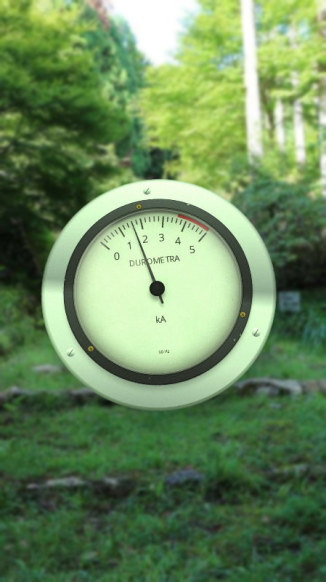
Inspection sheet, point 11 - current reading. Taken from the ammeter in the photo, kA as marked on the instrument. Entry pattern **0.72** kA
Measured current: **1.6** kA
